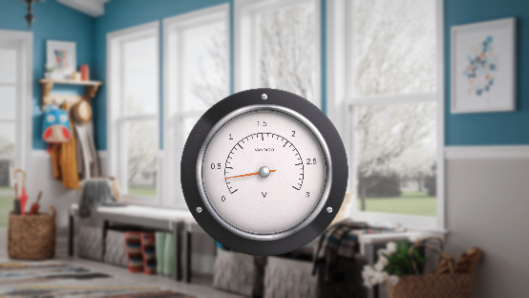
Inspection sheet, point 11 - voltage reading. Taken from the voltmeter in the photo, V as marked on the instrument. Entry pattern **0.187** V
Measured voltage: **0.3** V
